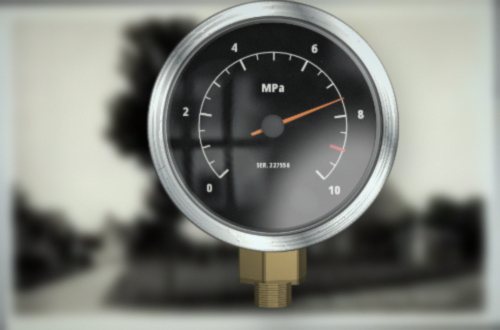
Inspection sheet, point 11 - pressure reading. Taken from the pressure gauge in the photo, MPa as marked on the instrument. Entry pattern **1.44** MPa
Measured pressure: **7.5** MPa
